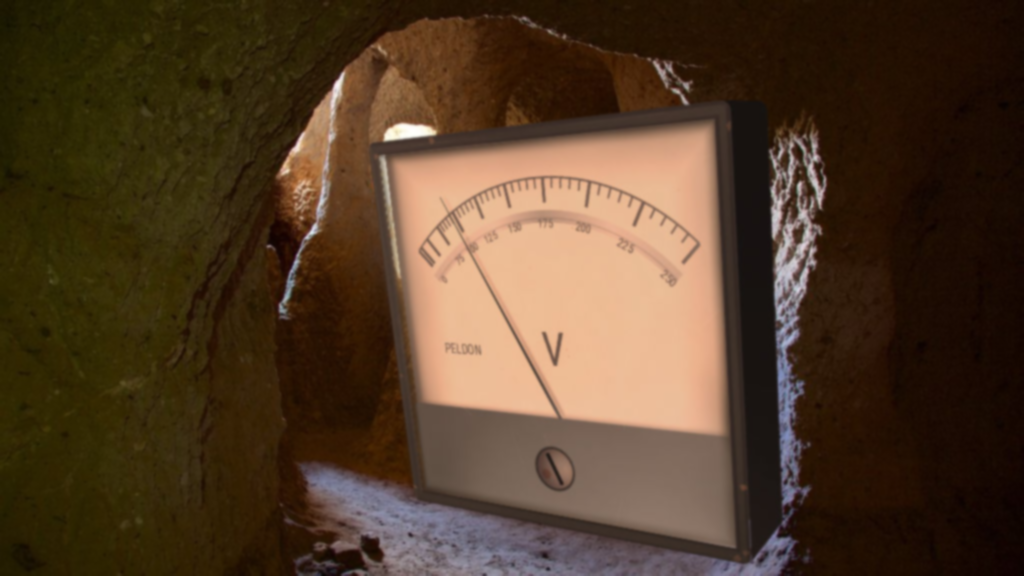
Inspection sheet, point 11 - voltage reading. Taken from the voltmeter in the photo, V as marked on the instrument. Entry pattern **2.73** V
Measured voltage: **100** V
